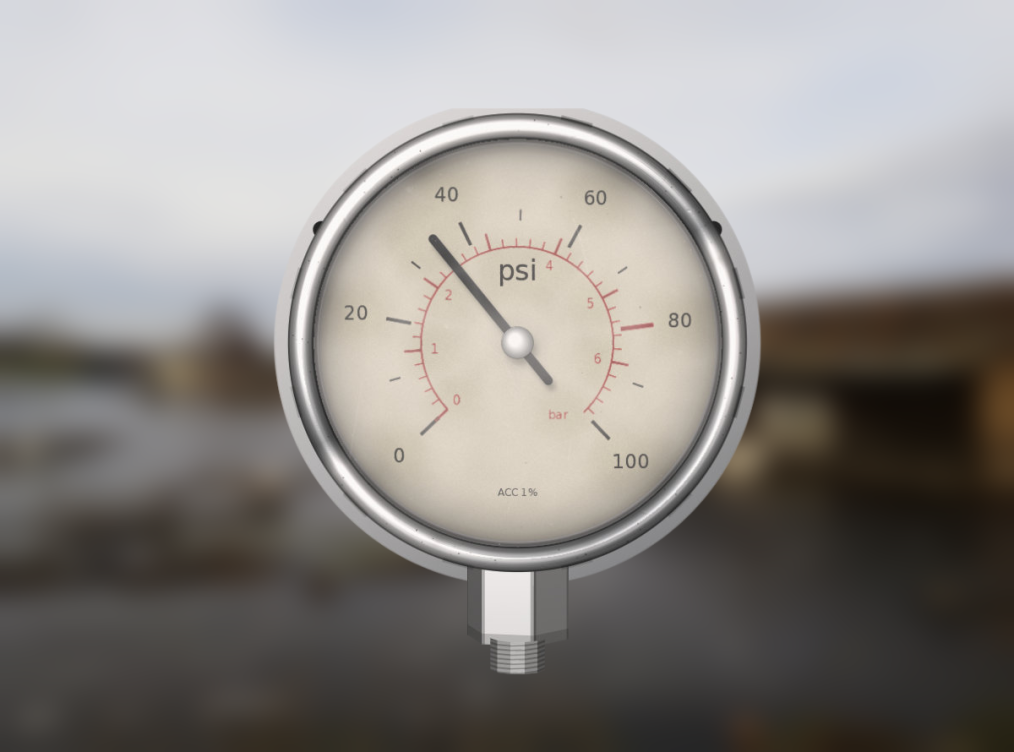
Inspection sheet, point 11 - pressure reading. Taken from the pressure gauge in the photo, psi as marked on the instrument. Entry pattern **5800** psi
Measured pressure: **35** psi
